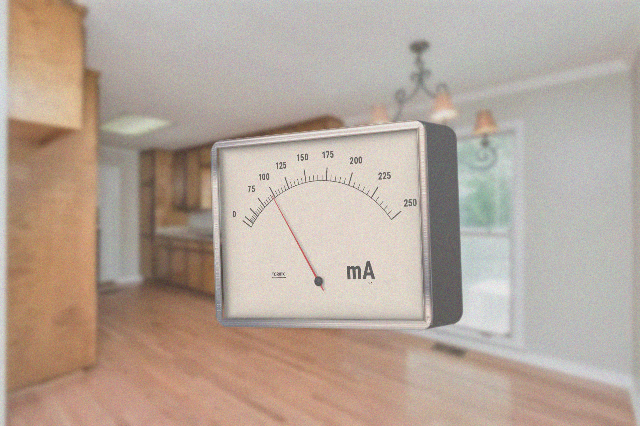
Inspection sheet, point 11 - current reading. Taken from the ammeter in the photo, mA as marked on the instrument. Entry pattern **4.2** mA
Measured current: **100** mA
